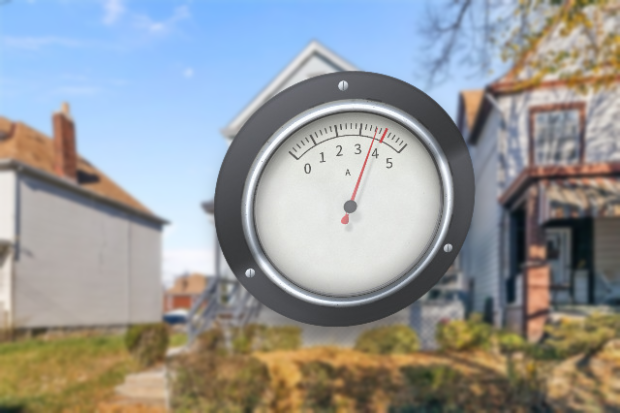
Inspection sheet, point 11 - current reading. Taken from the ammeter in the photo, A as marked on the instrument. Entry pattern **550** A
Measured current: **3.6** A
